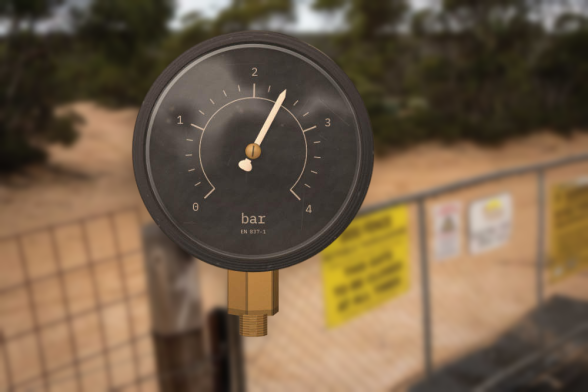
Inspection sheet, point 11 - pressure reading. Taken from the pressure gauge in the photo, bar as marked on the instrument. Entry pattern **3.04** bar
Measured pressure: **2.4** bar
